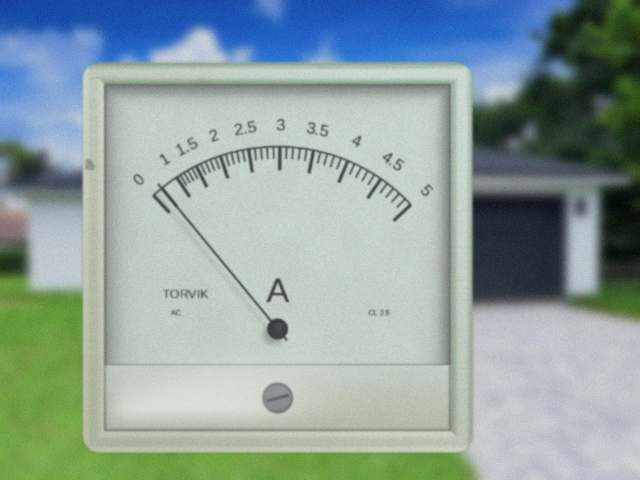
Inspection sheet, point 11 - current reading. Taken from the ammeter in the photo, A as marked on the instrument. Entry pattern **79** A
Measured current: **0.5** A
